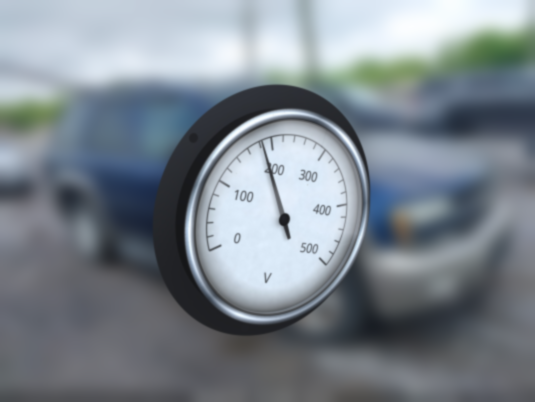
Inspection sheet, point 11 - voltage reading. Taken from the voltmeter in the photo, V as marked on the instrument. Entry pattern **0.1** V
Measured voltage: **180** V
